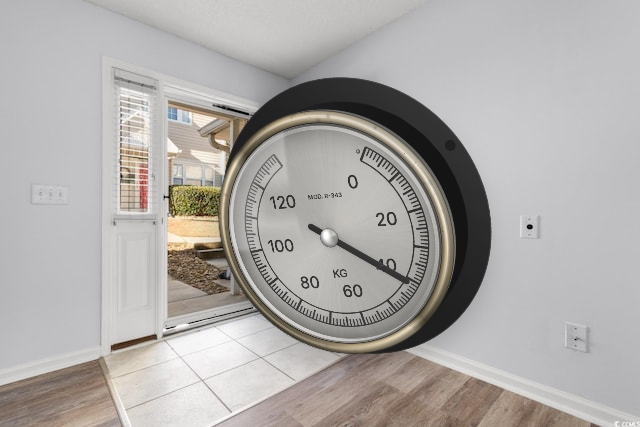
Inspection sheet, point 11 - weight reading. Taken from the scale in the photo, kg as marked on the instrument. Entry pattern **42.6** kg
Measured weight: **40** kg
